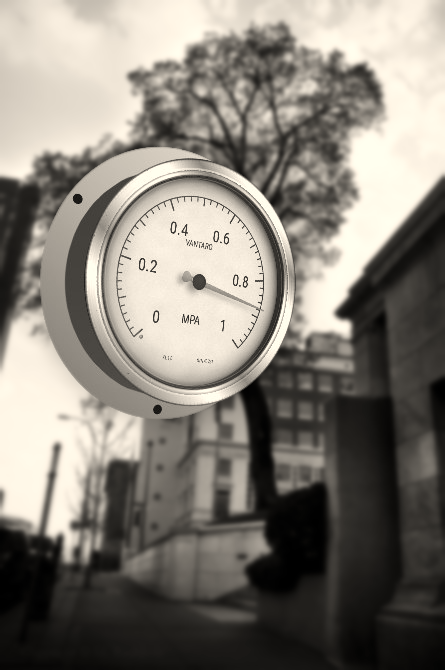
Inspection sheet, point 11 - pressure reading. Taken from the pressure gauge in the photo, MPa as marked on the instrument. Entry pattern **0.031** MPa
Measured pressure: **0.88** MPa
